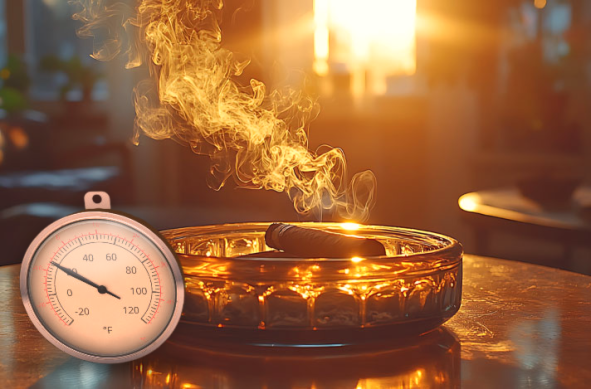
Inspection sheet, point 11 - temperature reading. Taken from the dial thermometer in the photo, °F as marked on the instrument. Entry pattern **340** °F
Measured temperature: **20** °F
